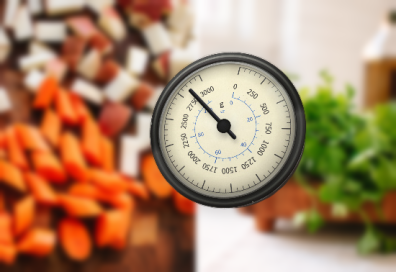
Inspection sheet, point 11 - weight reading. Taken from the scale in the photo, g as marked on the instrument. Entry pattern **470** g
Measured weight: **2850** g
